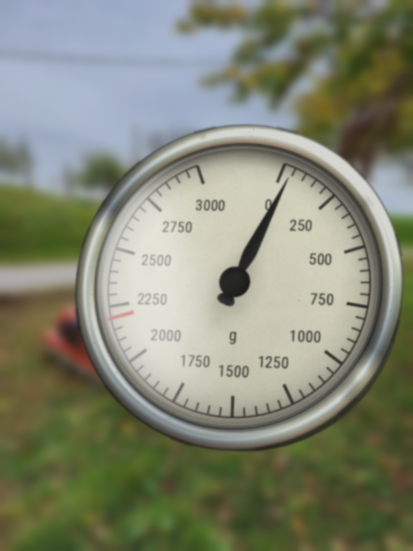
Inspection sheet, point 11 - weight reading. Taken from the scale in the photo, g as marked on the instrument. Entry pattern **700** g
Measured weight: **50** g
